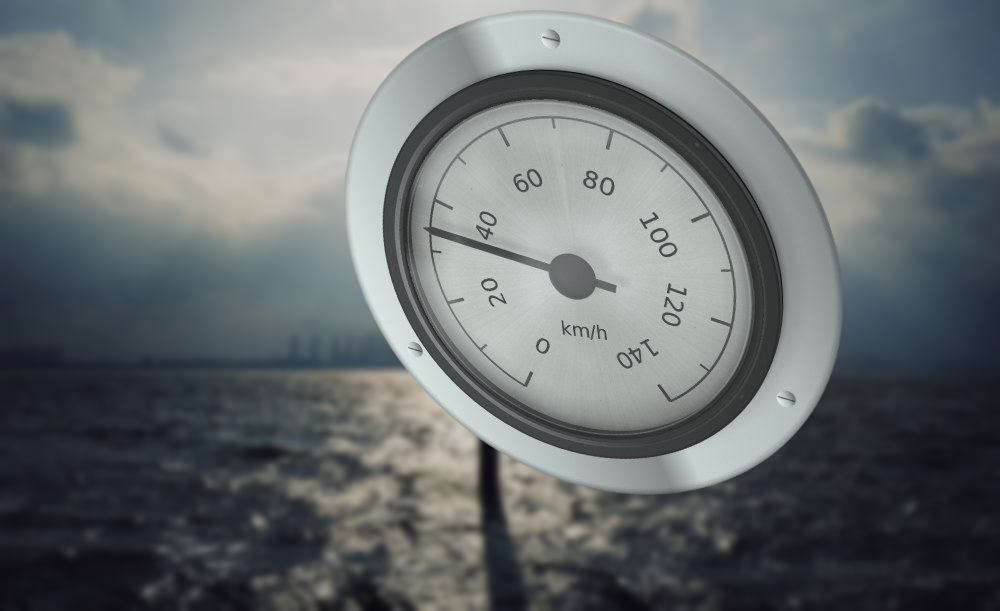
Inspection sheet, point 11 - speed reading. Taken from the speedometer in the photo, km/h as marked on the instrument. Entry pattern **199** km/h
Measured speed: **35** km/h
